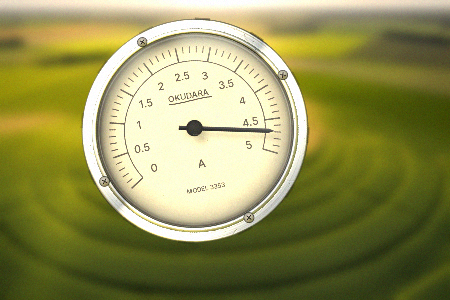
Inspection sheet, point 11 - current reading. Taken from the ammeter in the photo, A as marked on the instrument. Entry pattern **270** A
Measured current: **4.7** A
